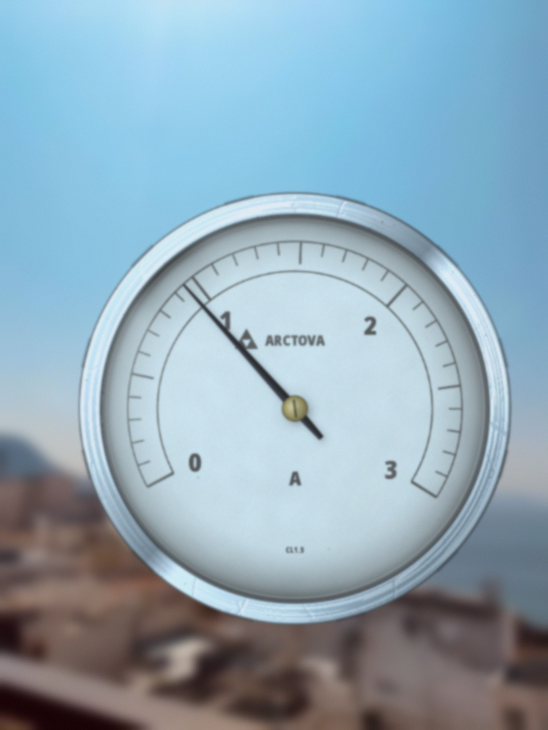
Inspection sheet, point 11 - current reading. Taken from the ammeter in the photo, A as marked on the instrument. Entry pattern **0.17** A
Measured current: **0.95** A
